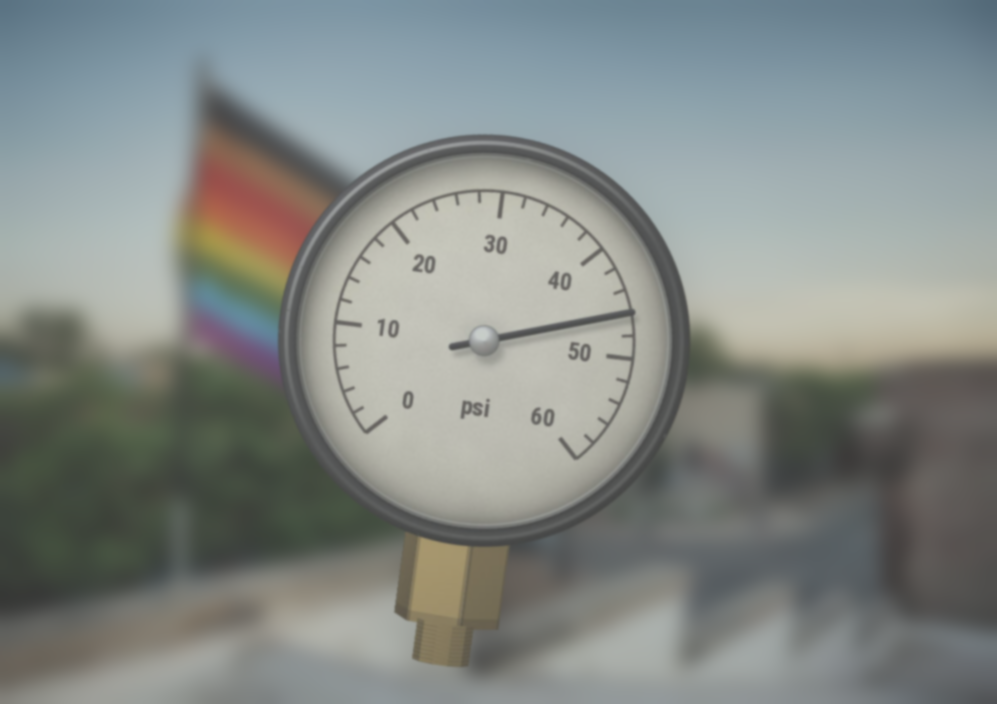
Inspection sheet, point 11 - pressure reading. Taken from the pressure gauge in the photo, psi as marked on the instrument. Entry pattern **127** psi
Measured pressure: **46** psi
